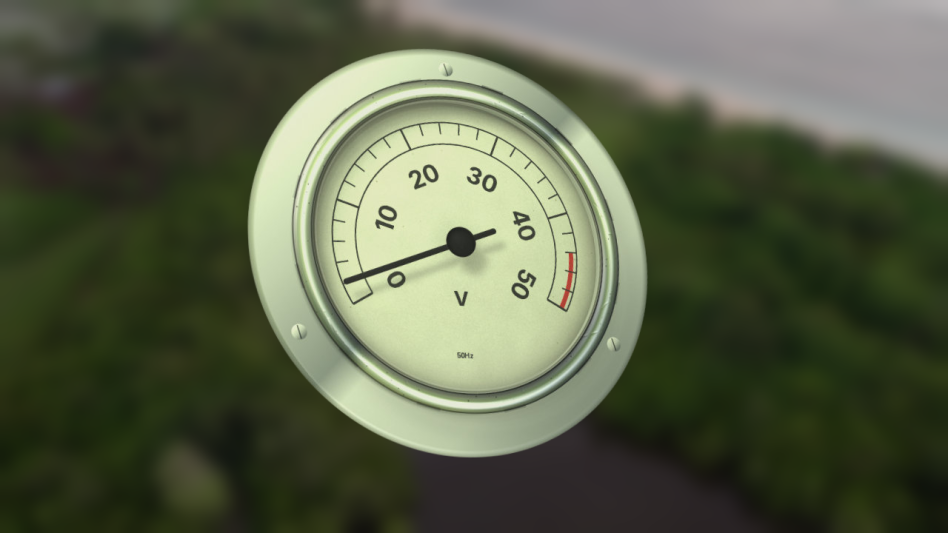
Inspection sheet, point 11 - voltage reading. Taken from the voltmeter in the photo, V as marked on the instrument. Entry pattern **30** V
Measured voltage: **2** V
